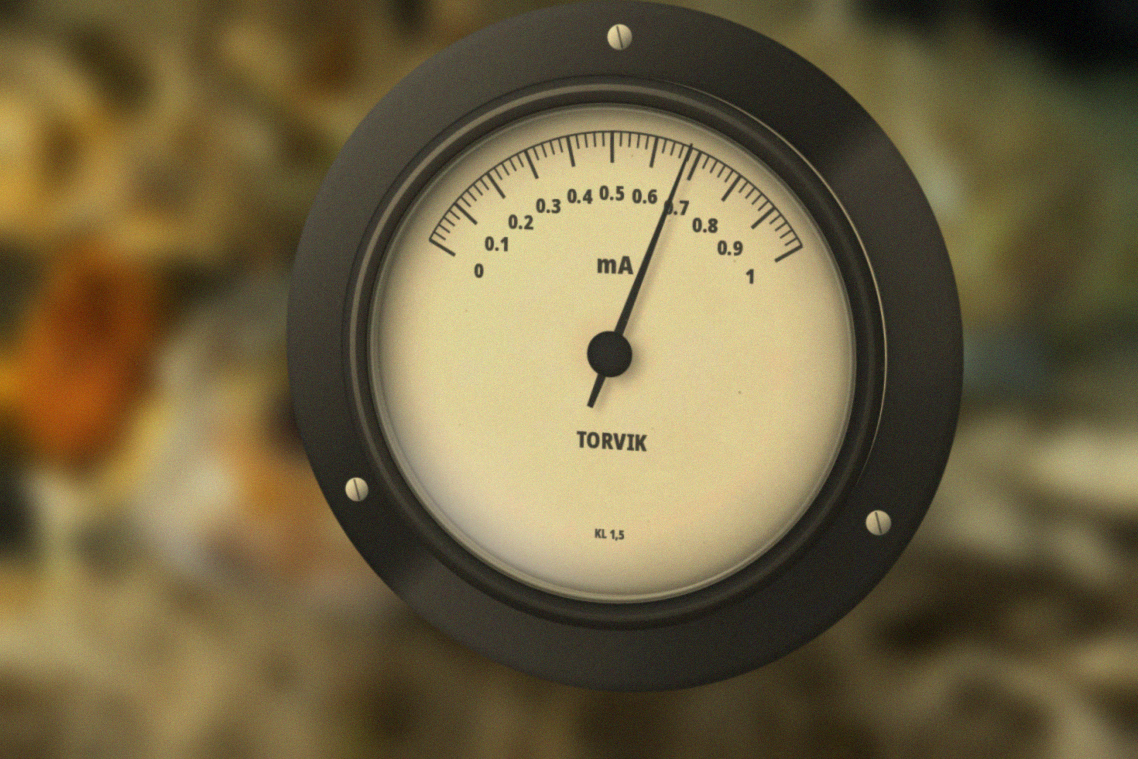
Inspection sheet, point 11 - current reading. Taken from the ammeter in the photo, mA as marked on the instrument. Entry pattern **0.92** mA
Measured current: **0.68** mA
